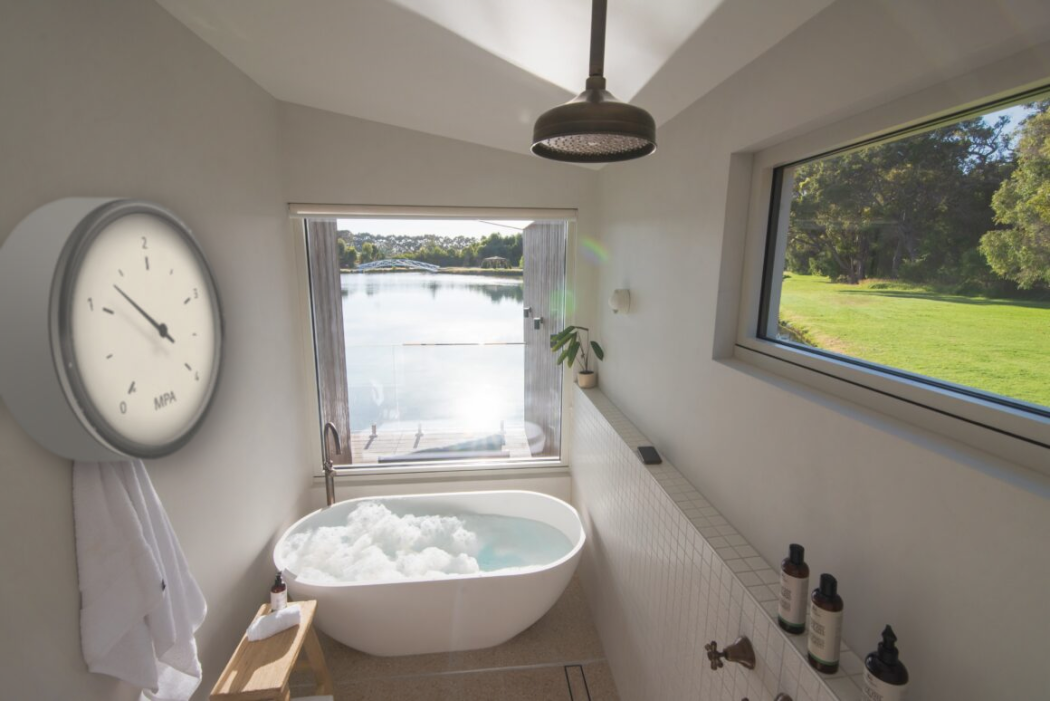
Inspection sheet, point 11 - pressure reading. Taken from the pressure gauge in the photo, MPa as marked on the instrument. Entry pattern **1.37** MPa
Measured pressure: **1.25** MPa
